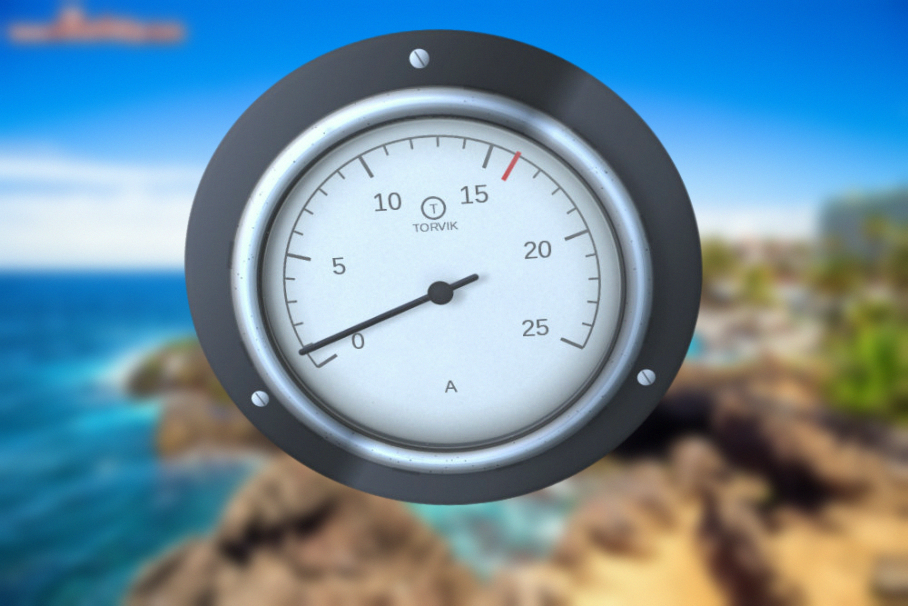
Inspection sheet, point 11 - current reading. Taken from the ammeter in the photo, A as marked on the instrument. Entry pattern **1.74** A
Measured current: **1** A
